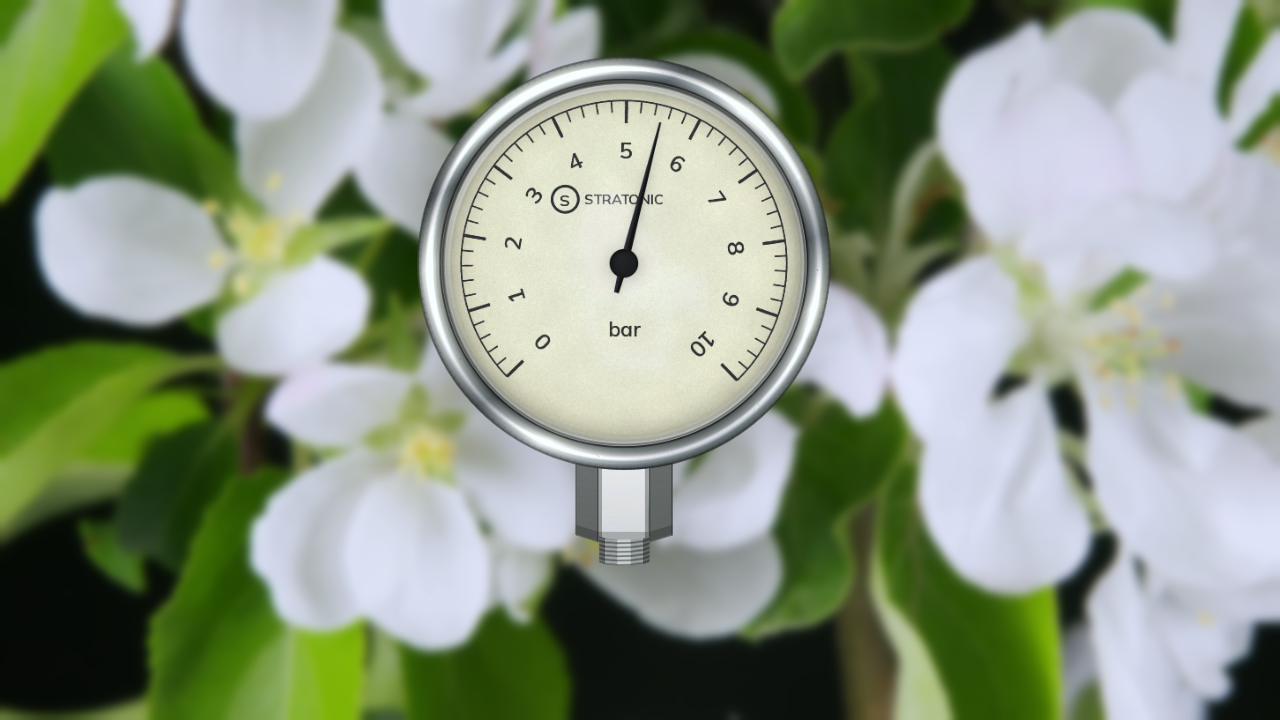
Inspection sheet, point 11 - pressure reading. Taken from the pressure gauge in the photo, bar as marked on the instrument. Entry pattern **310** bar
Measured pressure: **5.5** bar
